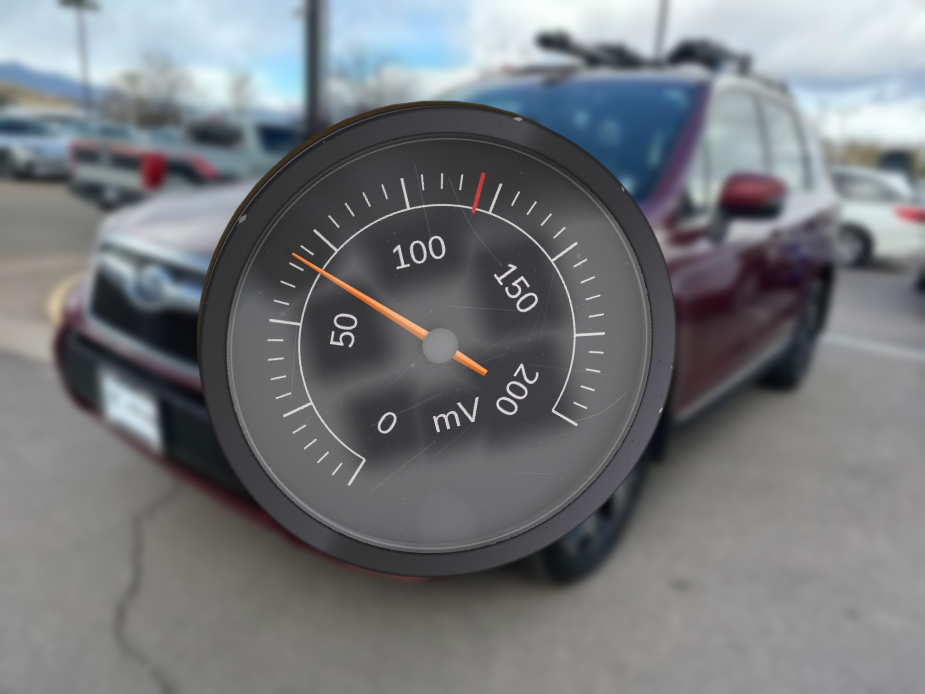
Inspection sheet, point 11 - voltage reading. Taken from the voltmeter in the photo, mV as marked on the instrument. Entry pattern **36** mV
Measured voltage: **67.5** mV
